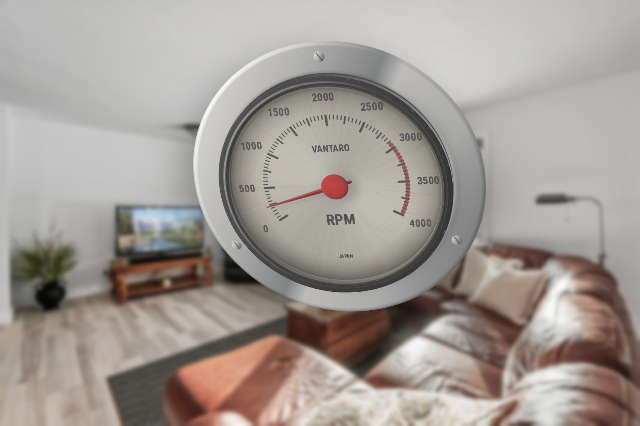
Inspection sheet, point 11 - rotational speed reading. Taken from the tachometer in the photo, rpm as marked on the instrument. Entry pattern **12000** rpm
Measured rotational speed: **250** rpm
